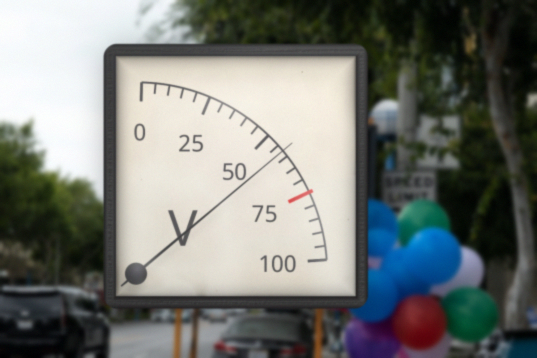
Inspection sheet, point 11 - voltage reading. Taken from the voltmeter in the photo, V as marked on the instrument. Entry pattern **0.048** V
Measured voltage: **57.5** V
